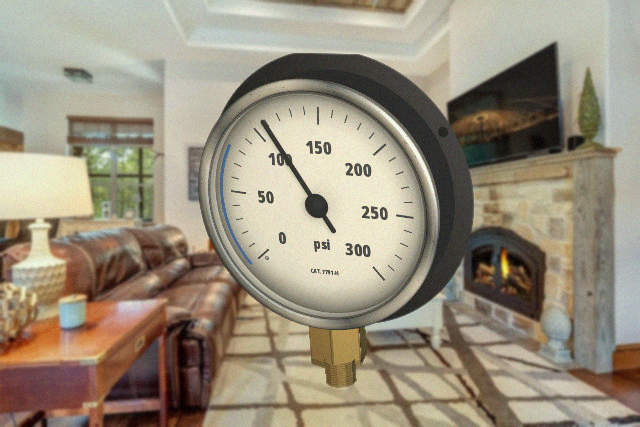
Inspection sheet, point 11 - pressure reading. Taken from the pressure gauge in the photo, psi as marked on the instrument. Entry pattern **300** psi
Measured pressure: **110** psi
